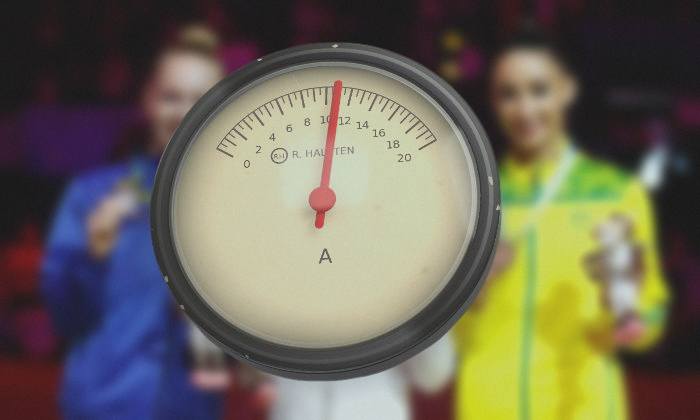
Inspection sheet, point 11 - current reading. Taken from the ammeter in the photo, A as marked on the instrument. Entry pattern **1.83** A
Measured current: **11** A
